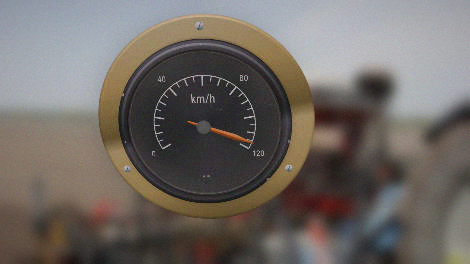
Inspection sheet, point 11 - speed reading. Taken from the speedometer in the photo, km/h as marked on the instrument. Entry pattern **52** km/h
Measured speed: **115** km/h
